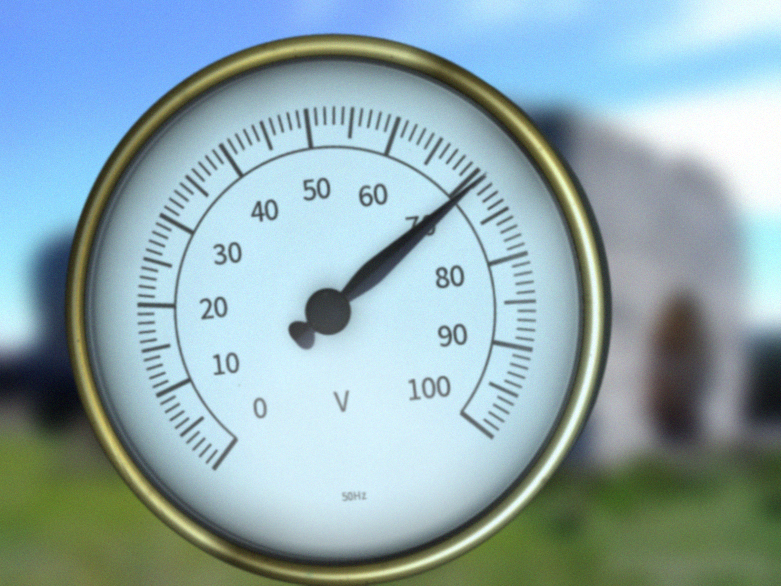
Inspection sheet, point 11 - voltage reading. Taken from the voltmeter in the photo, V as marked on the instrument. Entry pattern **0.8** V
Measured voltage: **71** V
